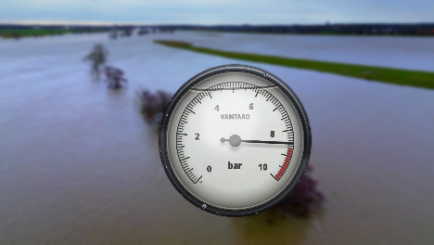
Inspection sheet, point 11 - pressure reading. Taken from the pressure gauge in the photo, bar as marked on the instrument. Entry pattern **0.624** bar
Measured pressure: **8.5** bar
